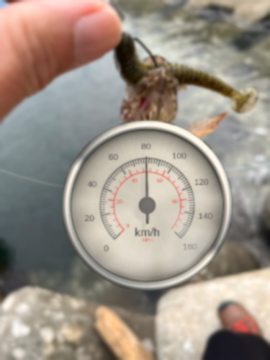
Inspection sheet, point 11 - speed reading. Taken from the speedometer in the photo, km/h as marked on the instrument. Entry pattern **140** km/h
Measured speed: **80** km/h
